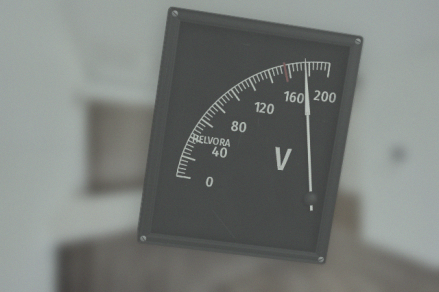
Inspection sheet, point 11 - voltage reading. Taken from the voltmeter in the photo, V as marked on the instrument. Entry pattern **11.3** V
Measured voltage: **176** V
